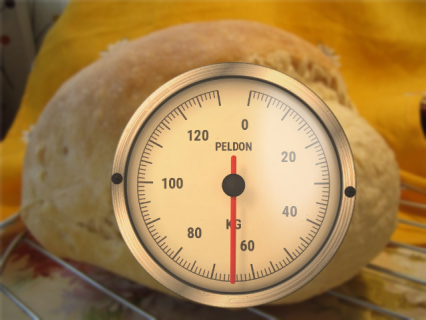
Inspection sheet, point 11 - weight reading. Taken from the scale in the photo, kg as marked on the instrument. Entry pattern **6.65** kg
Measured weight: **65** kg
